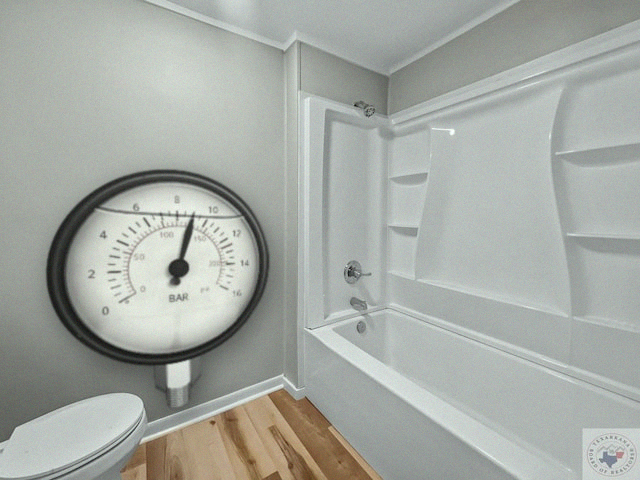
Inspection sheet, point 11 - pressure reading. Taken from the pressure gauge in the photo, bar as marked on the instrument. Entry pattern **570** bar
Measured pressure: **9** bar
